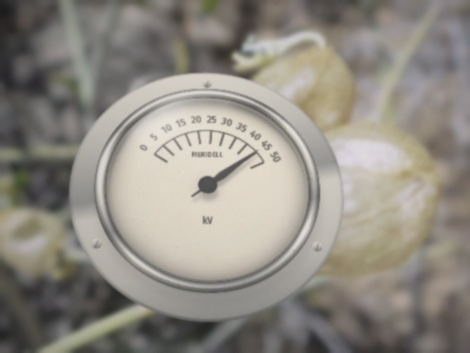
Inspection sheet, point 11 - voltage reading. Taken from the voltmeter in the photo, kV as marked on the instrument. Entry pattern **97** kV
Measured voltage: **45** kV
